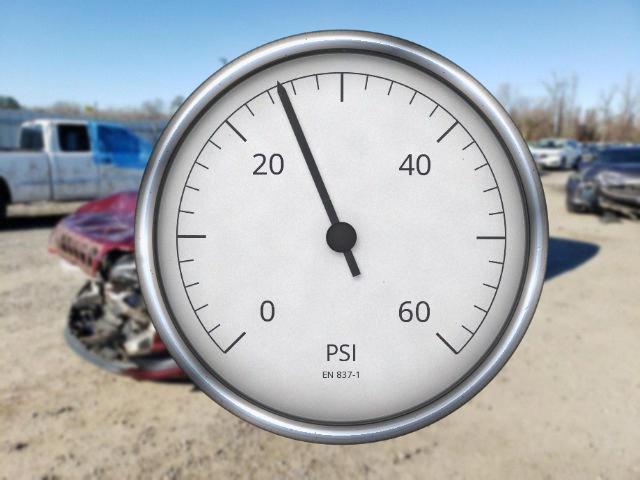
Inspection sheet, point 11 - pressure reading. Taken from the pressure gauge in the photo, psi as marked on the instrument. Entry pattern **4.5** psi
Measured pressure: **25** psi
